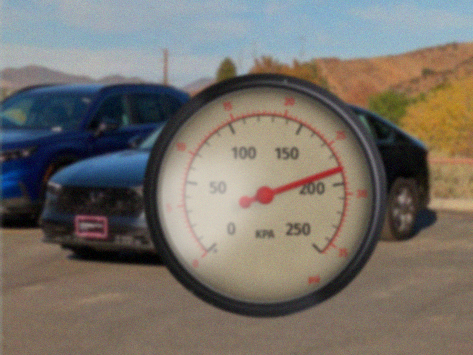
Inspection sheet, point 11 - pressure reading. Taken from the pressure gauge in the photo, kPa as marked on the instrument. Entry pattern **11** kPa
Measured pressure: **190** kPa
